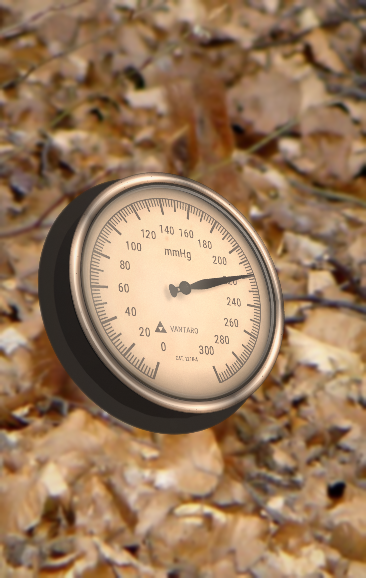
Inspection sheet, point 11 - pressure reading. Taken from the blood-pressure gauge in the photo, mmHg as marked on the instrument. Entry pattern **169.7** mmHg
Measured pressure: **220** mmHg
